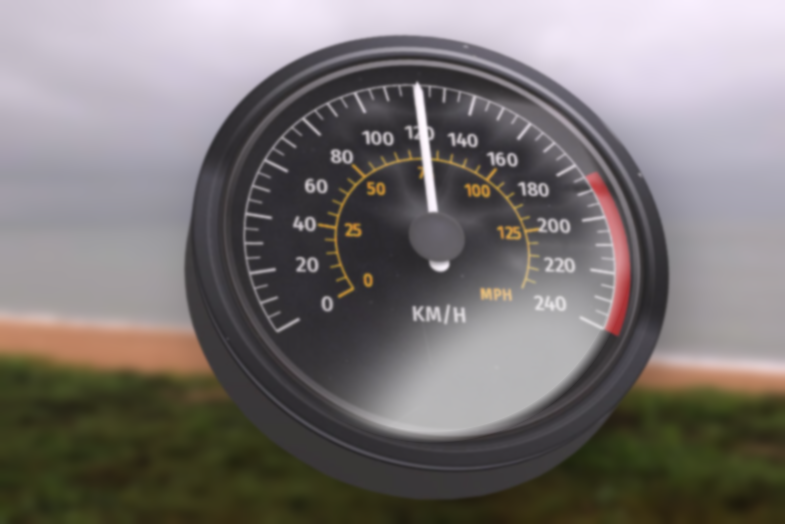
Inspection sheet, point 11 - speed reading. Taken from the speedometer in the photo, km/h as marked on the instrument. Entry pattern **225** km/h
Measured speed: **120** km/h
